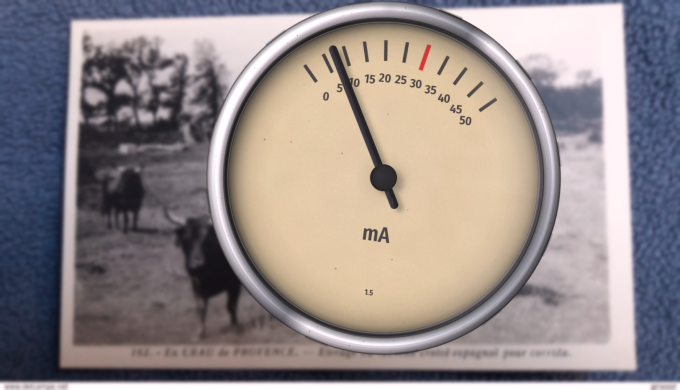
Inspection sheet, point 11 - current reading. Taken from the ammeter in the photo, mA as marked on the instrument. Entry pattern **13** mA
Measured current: **7.5** mA
